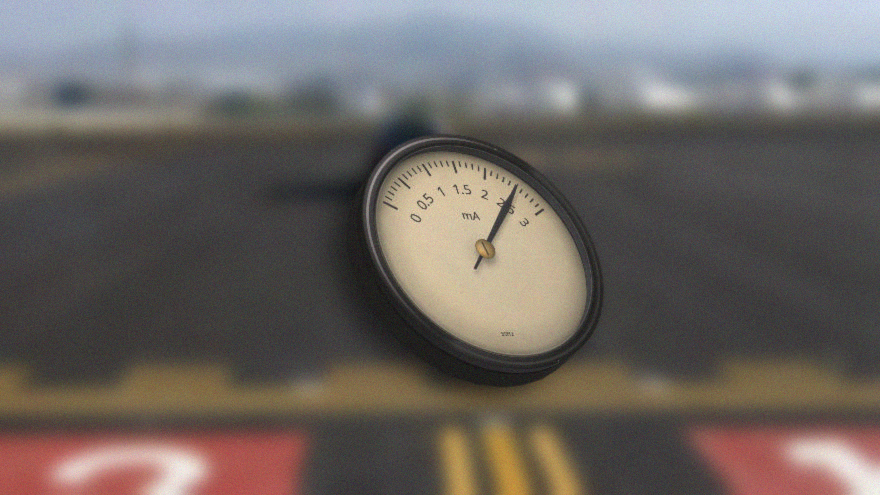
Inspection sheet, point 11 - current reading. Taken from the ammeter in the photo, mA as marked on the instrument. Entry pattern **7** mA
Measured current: **2.5** mA
